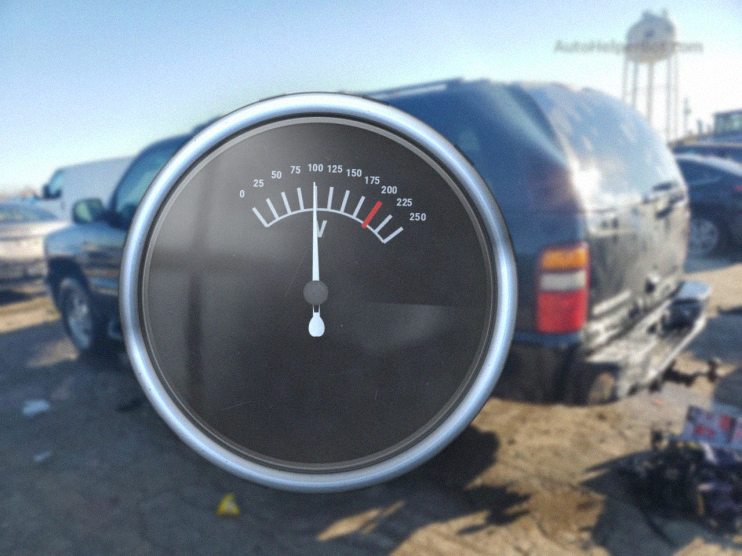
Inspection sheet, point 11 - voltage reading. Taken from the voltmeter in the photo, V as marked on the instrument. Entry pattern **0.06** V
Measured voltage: **100** V
